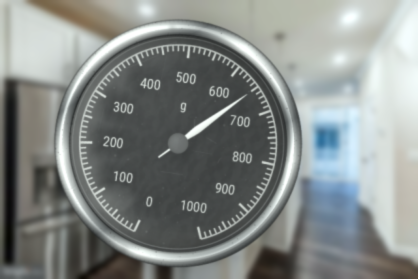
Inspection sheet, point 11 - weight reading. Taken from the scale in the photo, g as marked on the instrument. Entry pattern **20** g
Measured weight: **650** g
